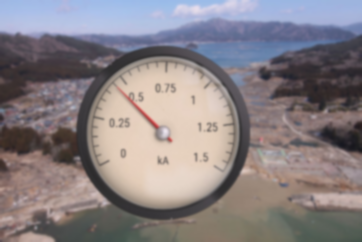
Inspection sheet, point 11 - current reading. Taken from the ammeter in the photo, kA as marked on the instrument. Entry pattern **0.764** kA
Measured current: **0.45** kA
